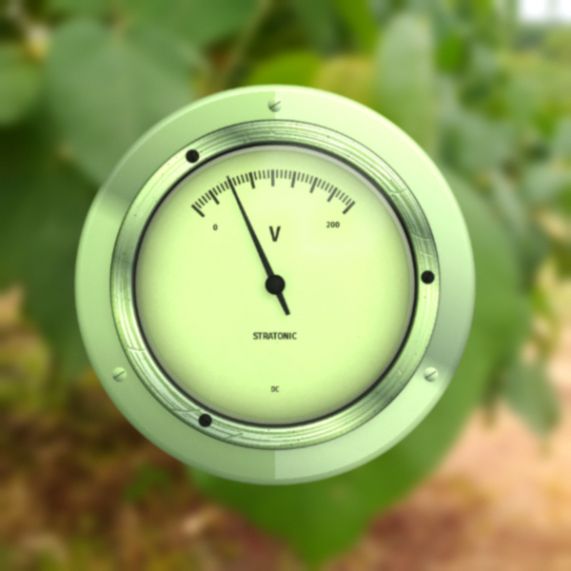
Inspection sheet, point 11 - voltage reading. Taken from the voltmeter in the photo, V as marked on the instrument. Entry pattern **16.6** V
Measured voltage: **50** V
